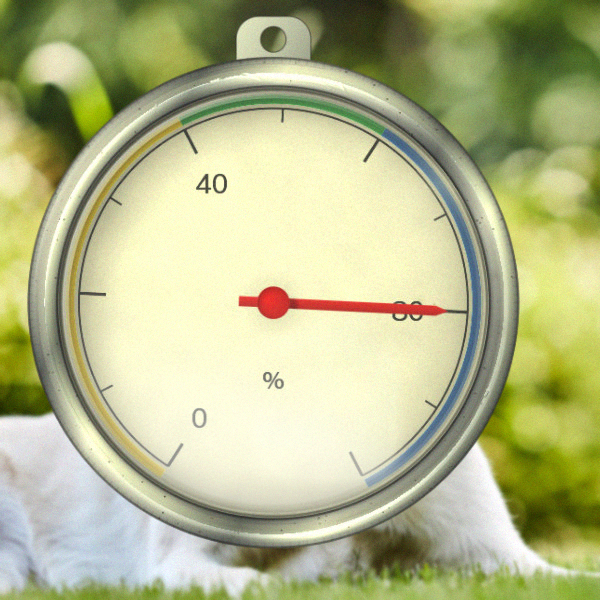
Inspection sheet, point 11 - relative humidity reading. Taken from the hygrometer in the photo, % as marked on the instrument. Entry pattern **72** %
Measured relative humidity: **80** %
